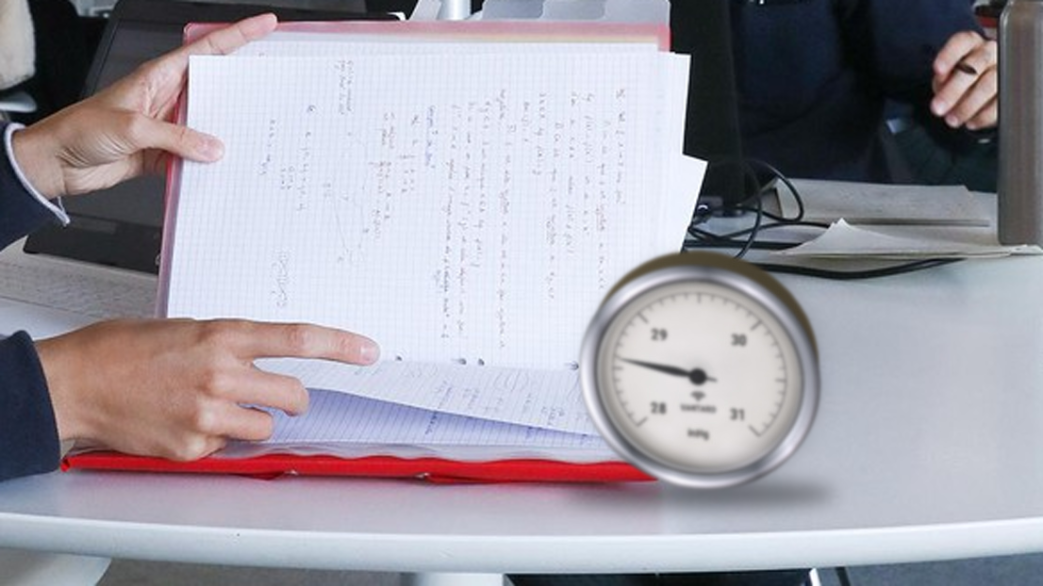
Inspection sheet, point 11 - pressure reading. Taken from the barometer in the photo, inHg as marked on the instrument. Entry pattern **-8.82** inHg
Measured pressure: **28.6** inHg
